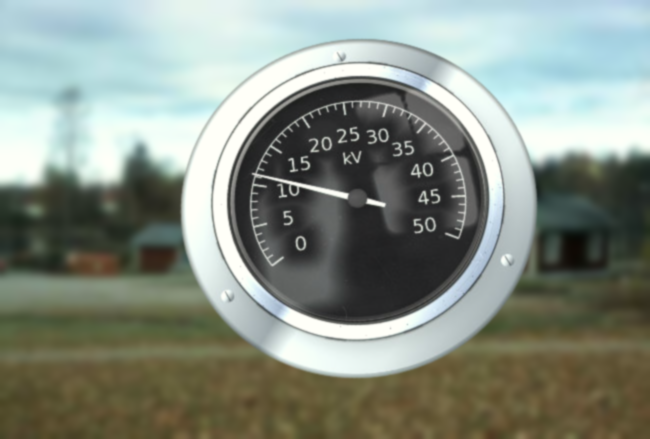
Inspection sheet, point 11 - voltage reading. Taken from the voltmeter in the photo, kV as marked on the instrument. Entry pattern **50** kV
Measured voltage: **11** kV
